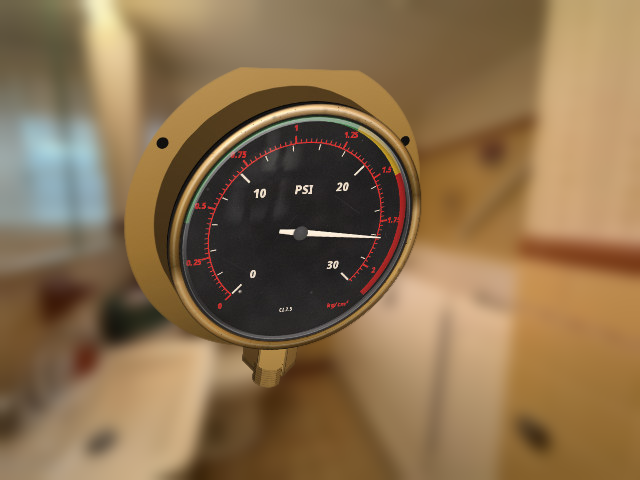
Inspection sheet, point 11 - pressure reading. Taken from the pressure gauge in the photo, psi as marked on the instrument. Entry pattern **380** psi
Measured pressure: **26** psi
